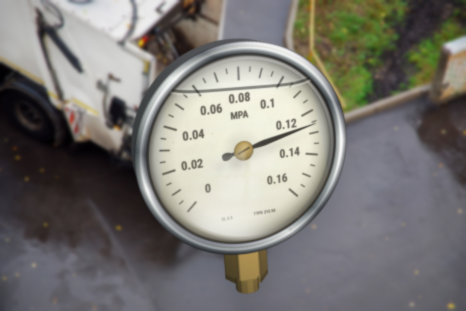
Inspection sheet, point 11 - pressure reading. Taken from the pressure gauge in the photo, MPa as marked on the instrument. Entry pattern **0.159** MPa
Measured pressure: **0.125** MPa
